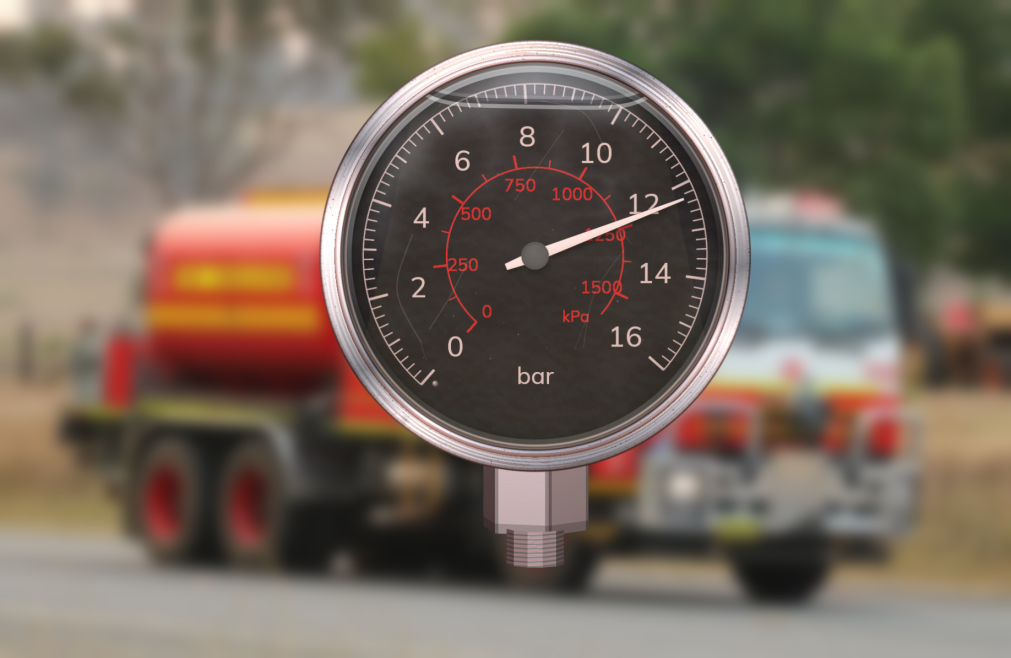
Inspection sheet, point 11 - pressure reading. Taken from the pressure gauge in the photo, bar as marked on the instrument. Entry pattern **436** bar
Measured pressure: **12.3** bar
